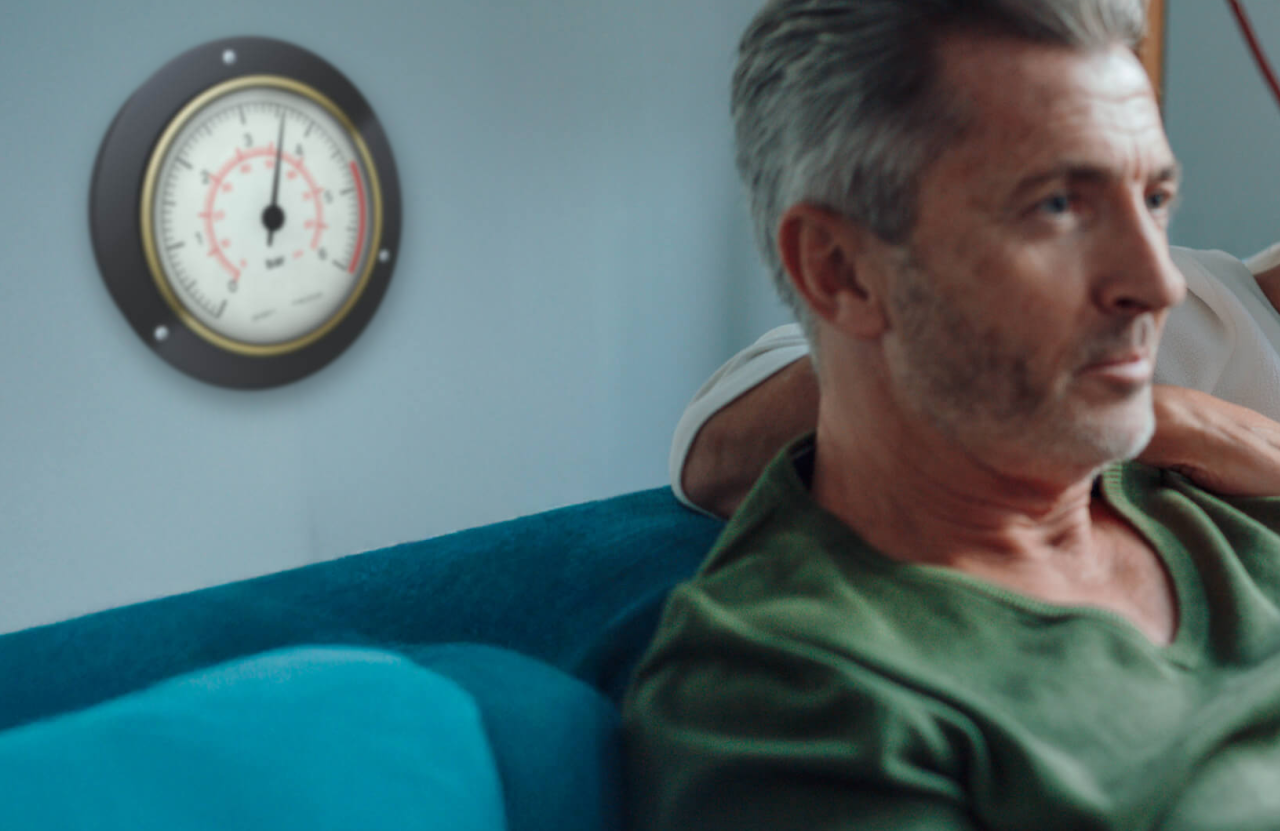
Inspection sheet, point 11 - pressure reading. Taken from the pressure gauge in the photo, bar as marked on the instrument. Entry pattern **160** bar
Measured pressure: **3.5** bar
